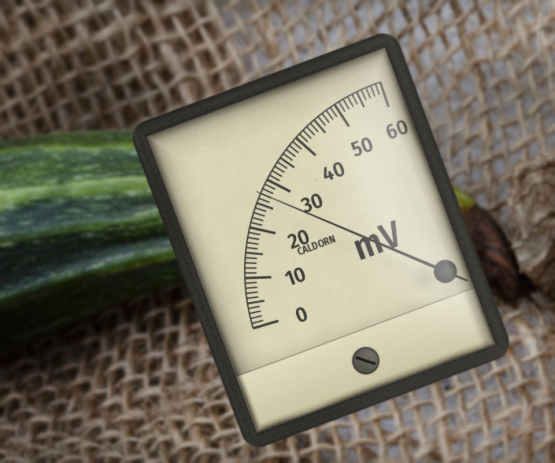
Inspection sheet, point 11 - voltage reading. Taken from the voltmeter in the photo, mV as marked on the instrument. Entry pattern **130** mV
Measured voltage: **27** mV
